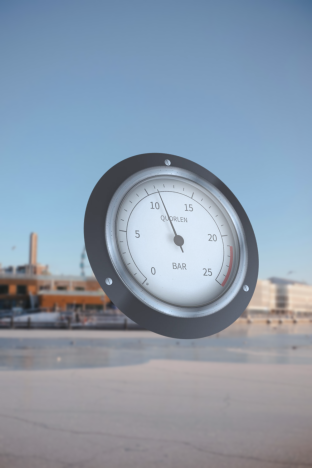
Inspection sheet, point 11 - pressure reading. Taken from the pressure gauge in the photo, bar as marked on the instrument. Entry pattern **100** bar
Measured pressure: **11** bar
